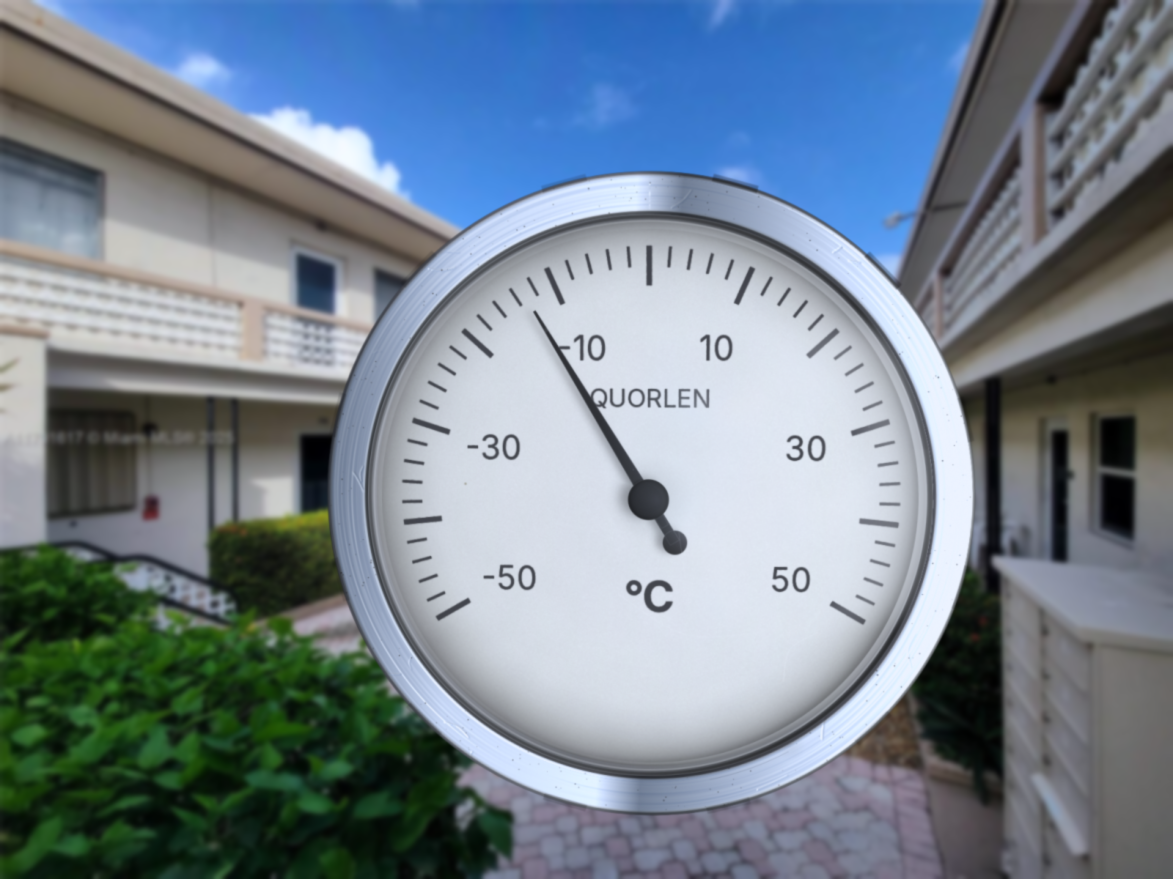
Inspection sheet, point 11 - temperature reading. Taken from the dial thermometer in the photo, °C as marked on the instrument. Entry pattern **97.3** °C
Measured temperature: **-13** °C
